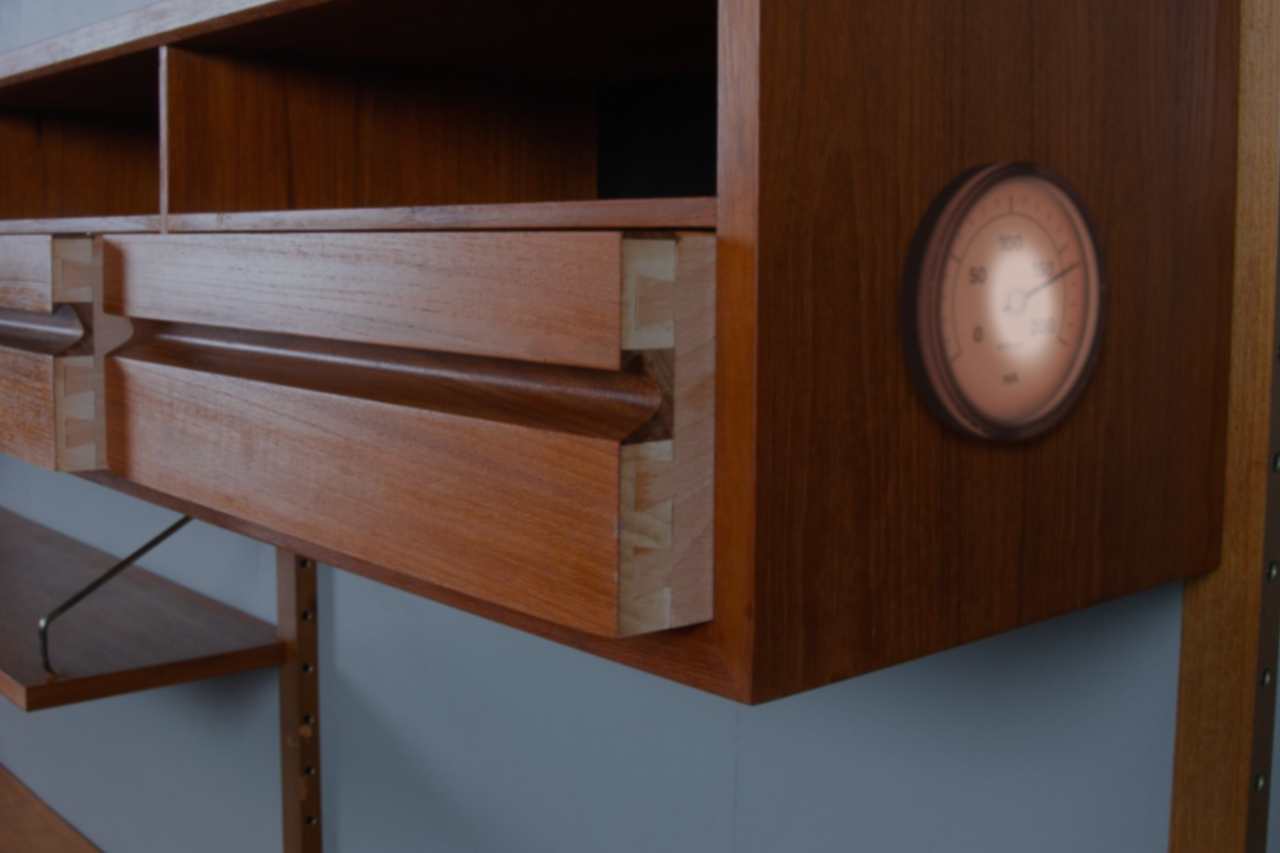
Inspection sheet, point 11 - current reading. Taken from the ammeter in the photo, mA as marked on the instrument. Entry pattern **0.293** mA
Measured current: **160** mA
